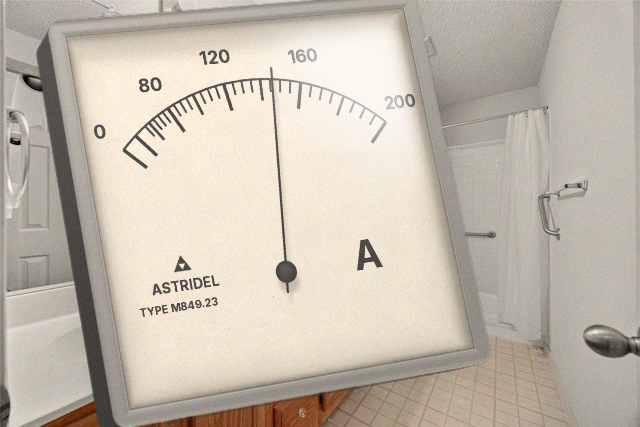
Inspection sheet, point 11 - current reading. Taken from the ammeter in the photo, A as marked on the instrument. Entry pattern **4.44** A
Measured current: **145** A
